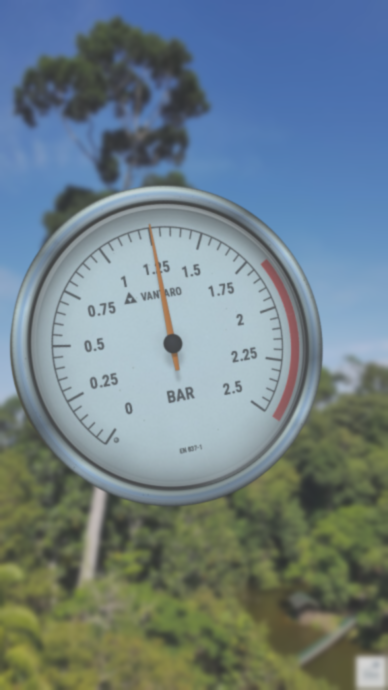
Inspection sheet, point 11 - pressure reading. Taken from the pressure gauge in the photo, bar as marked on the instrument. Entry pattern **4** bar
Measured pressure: **1.25** bar
